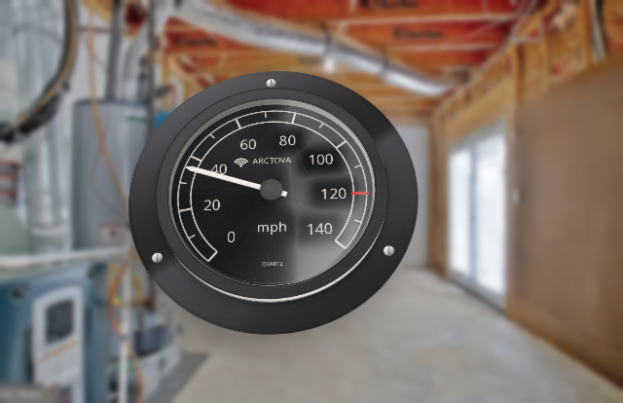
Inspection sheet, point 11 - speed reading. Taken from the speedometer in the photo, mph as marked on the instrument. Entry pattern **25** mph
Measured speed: **35** mph
